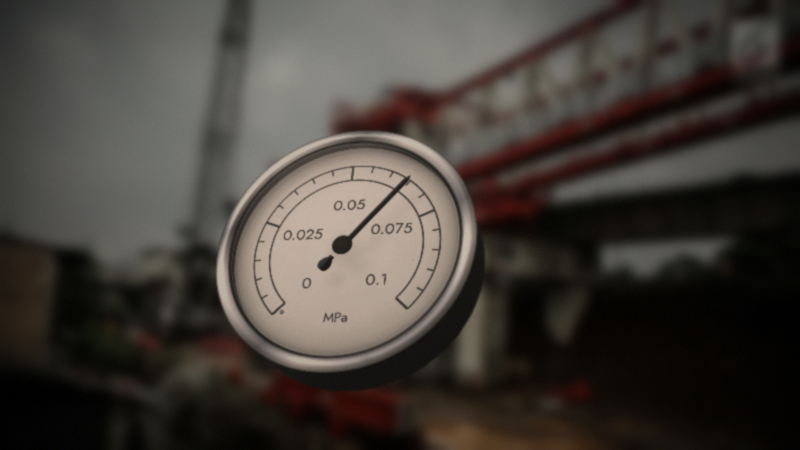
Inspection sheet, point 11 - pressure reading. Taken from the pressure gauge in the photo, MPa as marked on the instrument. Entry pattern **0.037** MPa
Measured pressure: **0.065** MPa
